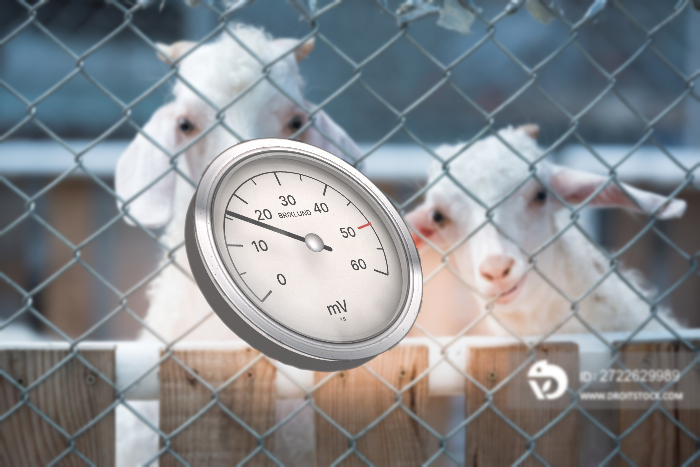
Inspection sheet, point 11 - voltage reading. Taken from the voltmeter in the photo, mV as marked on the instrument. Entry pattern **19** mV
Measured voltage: **15** mV
